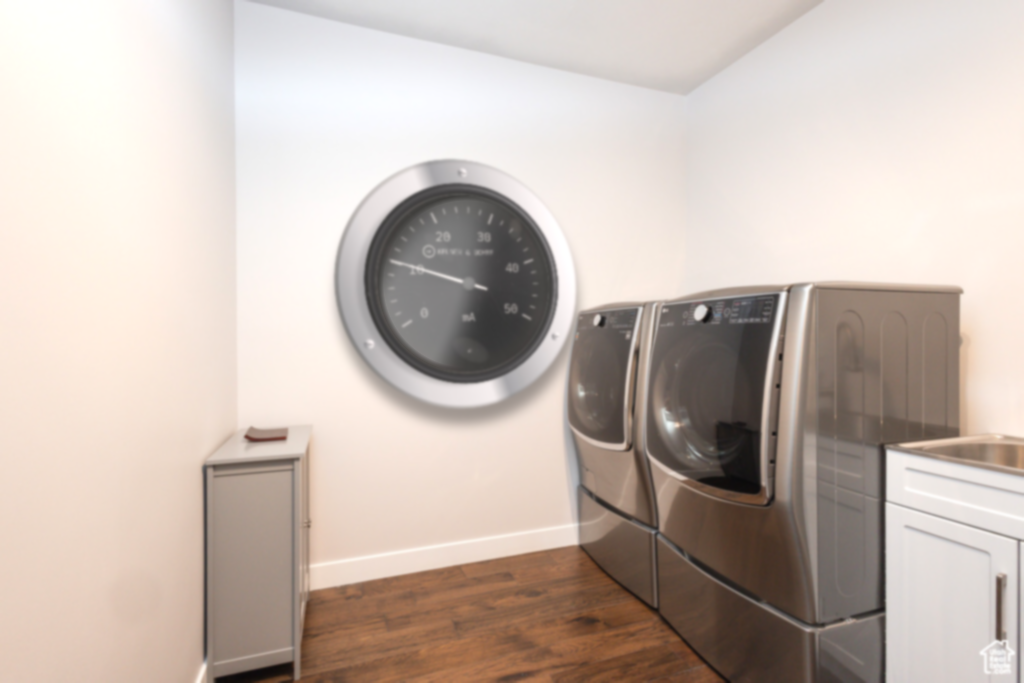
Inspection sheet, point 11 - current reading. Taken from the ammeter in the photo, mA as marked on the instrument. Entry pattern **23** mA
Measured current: **10** mA
